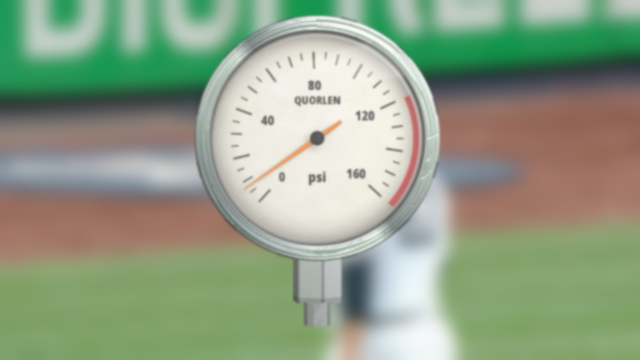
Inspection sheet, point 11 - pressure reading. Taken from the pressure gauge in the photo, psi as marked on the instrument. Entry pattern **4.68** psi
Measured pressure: **7.5** psi
